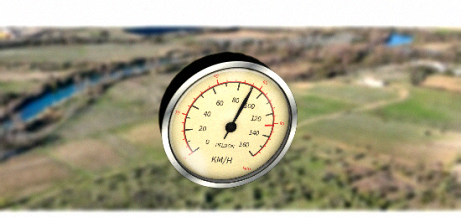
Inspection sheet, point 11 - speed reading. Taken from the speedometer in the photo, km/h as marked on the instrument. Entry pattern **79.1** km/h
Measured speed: **90** km/h
